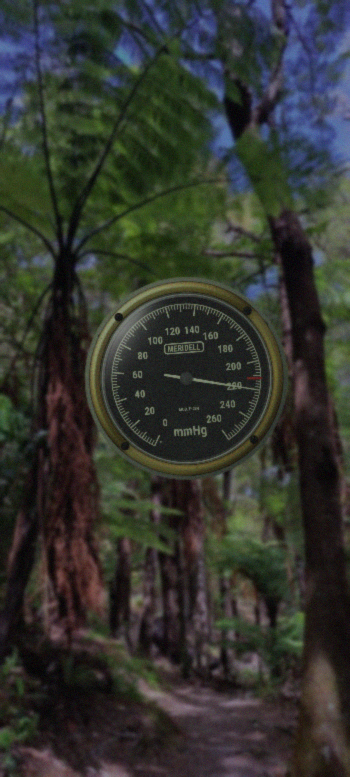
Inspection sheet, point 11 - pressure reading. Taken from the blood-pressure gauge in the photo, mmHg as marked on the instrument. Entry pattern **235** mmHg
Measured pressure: **220** mmHg
